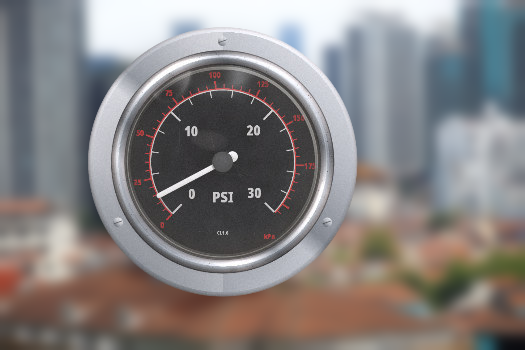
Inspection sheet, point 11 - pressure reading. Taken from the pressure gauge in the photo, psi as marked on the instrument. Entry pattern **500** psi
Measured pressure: **2** psi
